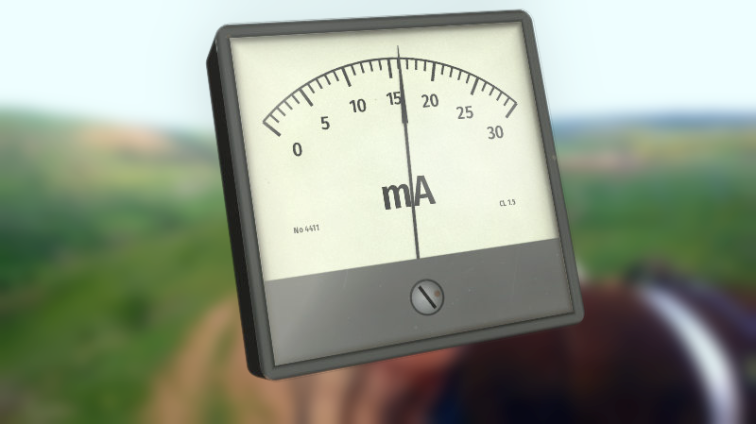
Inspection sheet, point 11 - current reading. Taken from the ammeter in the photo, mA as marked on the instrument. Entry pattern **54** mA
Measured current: **16** mA
